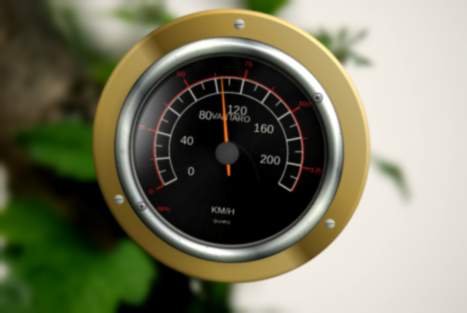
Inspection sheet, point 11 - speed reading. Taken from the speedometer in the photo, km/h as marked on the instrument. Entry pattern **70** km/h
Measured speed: **105** km/h
